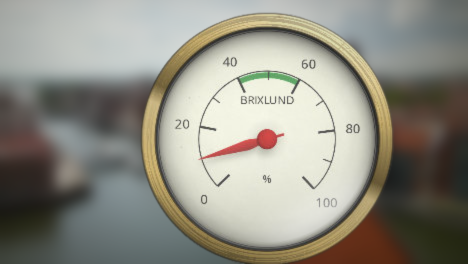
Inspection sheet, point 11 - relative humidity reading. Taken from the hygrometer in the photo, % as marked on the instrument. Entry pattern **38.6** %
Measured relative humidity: **10** %
